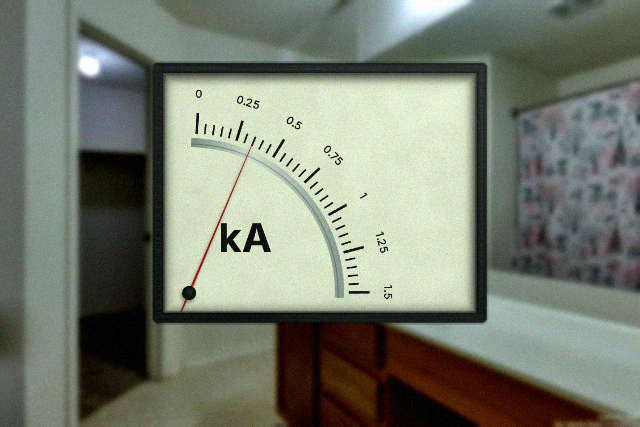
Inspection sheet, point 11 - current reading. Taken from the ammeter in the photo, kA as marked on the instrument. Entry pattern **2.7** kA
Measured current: **0.35** kA
